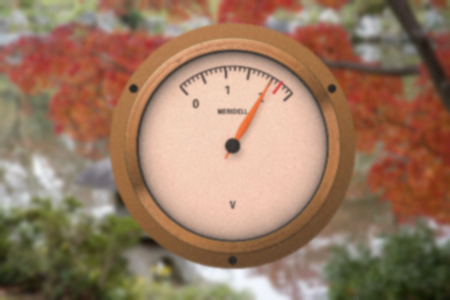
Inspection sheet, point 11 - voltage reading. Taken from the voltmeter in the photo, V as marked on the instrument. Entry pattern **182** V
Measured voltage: **2** V
